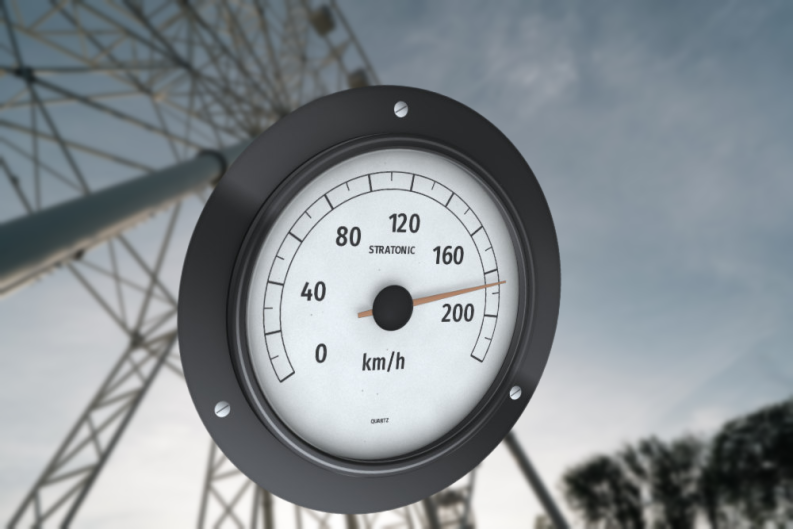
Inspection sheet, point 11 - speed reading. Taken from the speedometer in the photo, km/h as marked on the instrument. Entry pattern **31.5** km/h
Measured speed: **185** km/h
